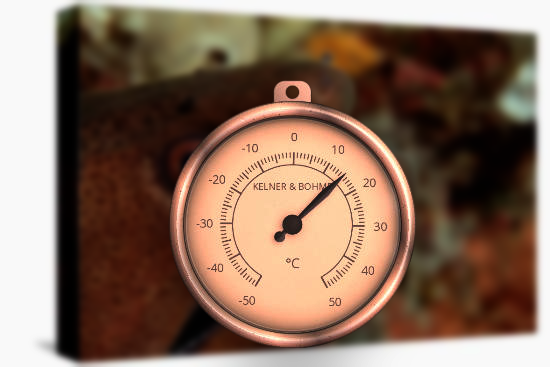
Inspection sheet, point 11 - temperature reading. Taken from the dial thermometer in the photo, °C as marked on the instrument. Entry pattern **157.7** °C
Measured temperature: **15** °C
